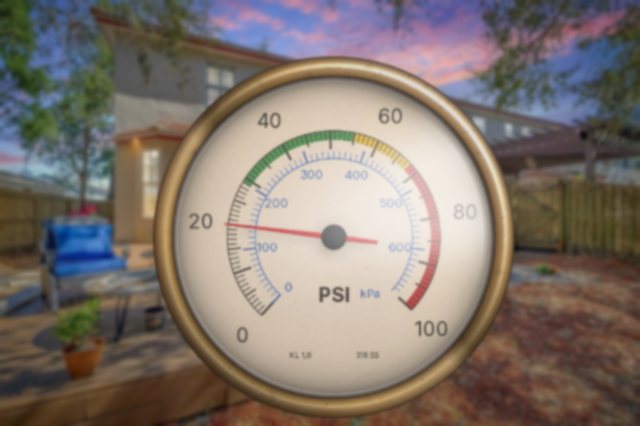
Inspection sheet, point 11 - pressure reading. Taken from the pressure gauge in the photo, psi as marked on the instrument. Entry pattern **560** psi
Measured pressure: **20** psi
